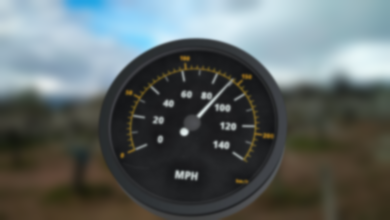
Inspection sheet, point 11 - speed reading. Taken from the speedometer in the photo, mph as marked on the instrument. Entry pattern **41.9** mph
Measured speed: **90** mph
